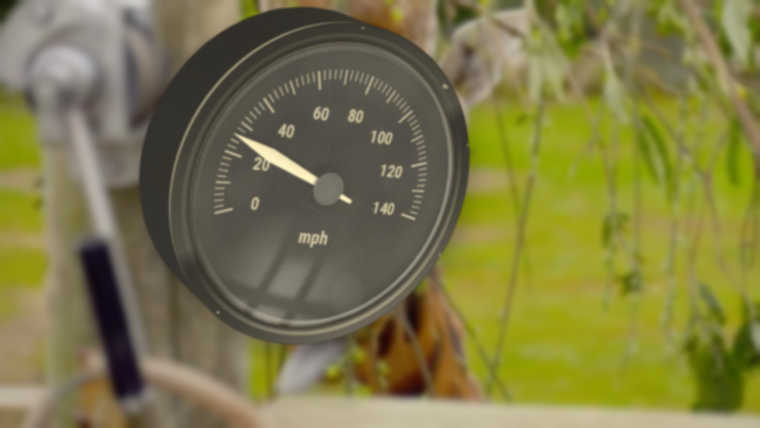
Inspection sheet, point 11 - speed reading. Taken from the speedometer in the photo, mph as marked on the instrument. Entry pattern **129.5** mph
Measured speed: **26** mph
